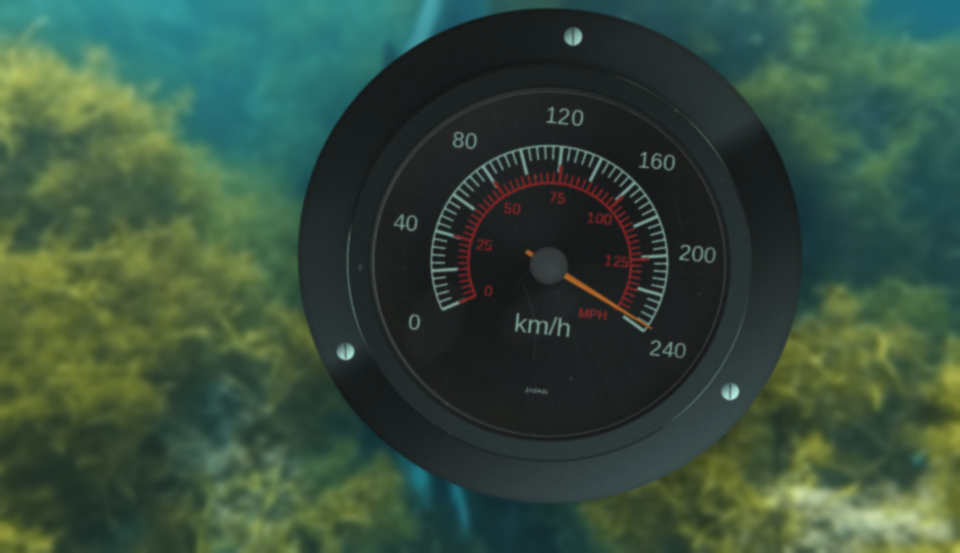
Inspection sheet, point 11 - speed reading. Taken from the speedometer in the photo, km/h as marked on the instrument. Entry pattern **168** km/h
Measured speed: **236** km/h
